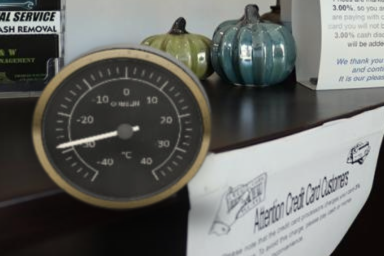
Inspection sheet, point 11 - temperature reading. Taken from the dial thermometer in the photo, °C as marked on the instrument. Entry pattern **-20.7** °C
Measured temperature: **-28** °C
